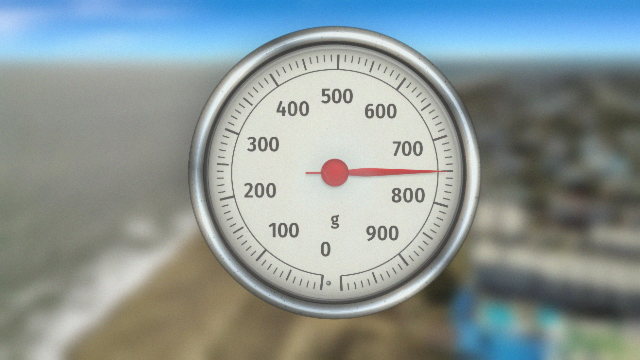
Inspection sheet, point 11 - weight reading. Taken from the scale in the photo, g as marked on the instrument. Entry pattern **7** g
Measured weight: **750** g
